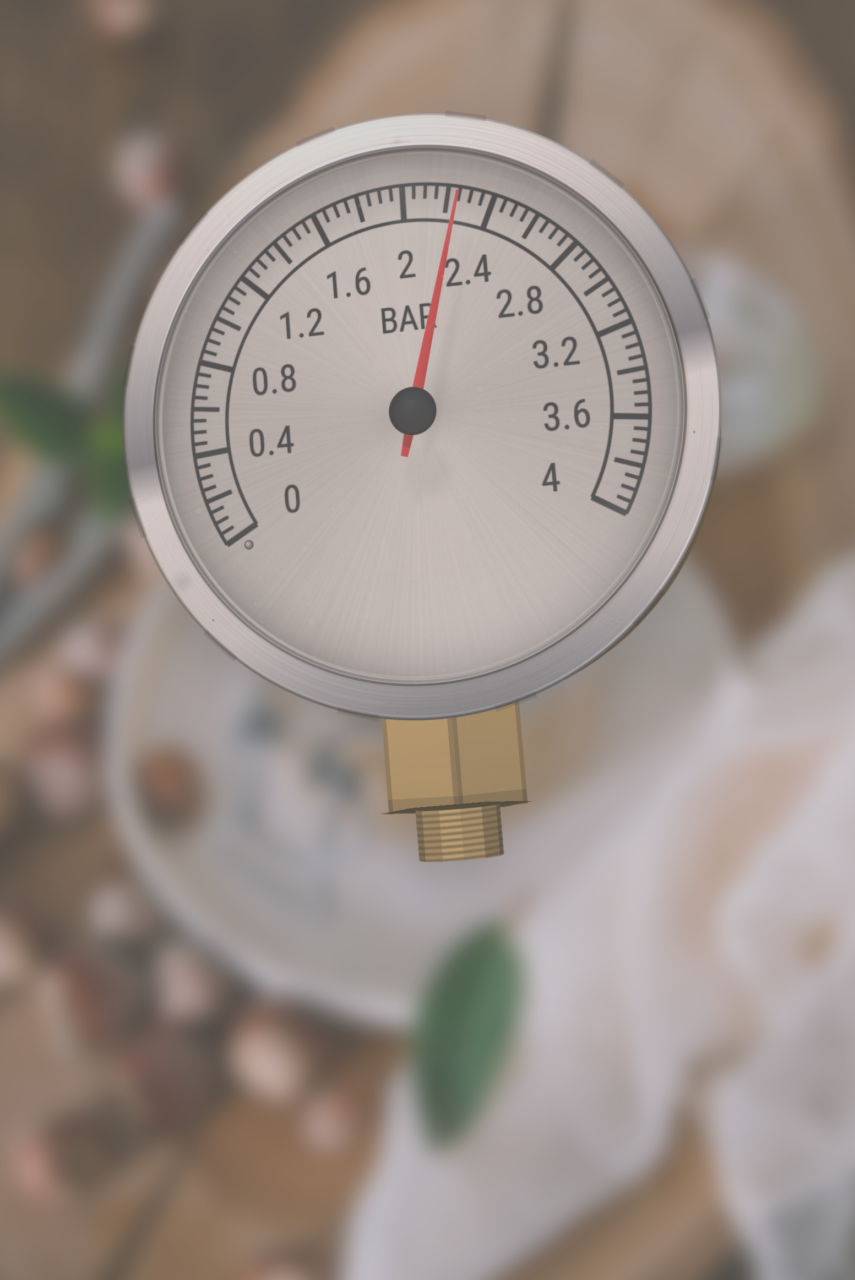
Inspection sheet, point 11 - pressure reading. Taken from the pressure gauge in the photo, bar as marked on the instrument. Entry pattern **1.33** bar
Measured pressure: **2.25** bar
